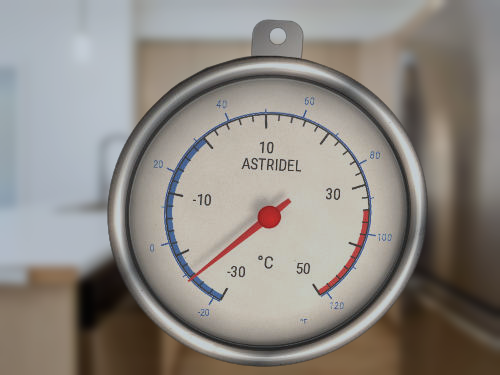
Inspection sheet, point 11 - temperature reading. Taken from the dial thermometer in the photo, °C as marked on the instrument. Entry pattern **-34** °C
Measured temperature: **-24** °C
